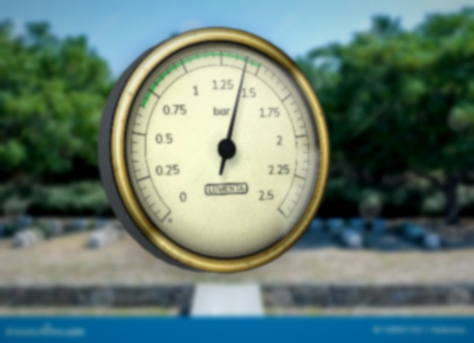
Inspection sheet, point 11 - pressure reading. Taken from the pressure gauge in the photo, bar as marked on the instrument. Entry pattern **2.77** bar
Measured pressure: **1.4** bar
